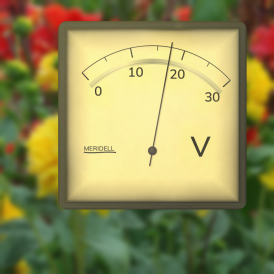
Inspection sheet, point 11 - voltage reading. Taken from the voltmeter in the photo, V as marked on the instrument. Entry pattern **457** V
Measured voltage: **17.5** V
